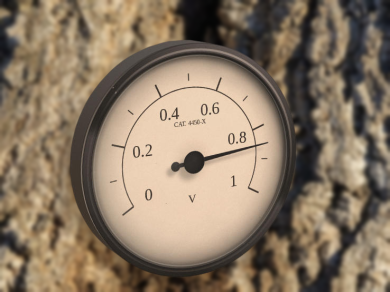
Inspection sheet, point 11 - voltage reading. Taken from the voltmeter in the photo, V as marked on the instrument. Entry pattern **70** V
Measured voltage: **0.85** V
